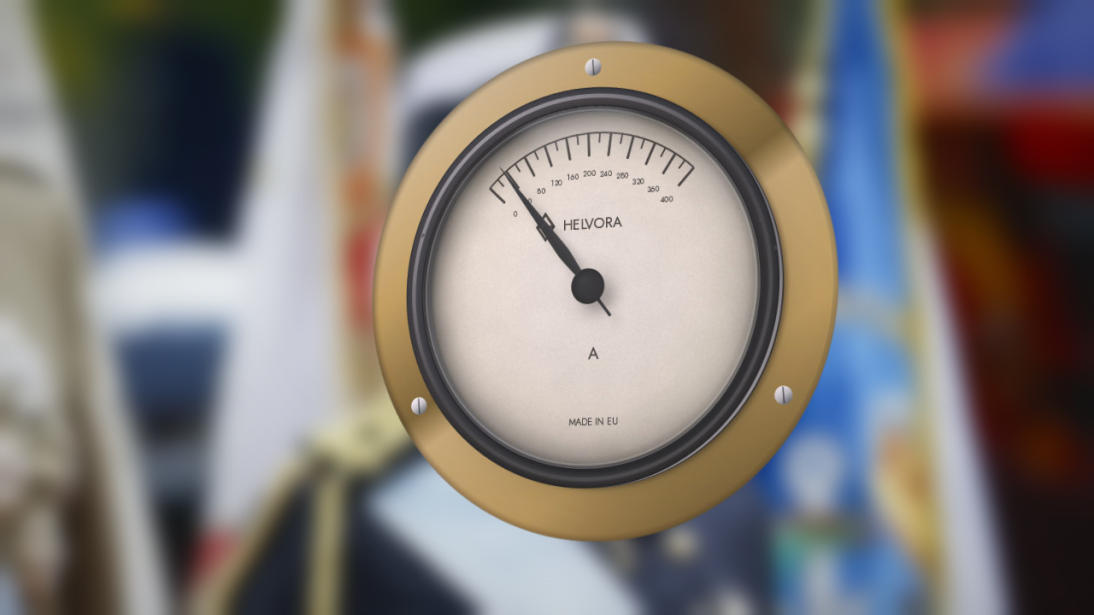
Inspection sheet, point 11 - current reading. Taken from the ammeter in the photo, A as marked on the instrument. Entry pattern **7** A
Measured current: **40** A
